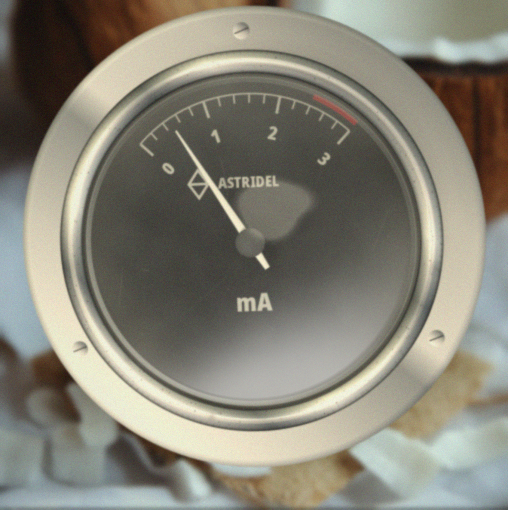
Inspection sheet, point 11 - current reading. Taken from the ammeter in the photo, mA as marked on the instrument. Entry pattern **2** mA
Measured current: **0.5** mA
